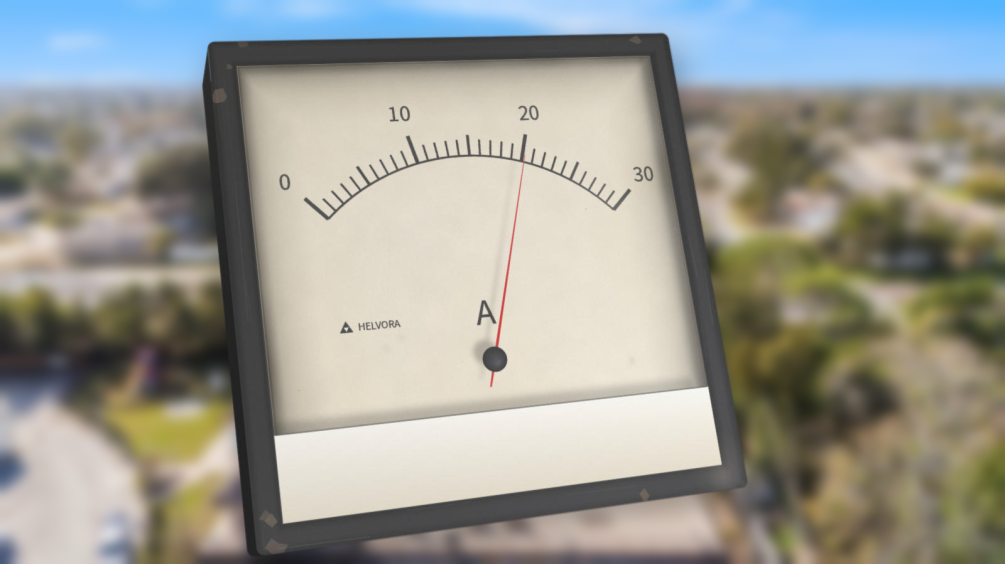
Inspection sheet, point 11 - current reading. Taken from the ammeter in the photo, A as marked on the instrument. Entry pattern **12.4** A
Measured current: **20** A
